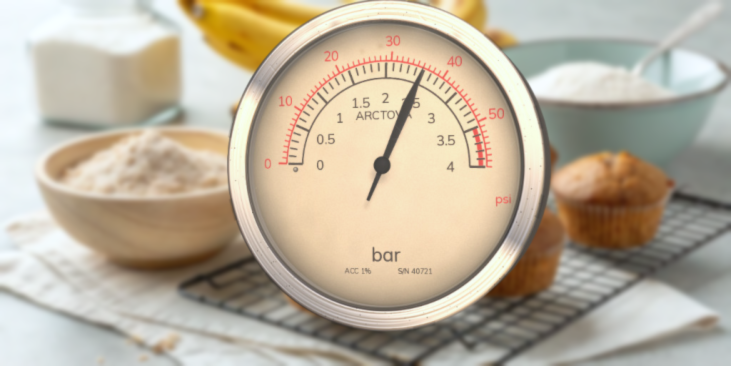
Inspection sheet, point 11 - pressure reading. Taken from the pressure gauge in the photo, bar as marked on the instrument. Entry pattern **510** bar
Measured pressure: **2.5** bar
